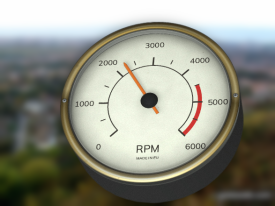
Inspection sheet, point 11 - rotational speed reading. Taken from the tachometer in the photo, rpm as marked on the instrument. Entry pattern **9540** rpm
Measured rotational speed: **2250** rpm
